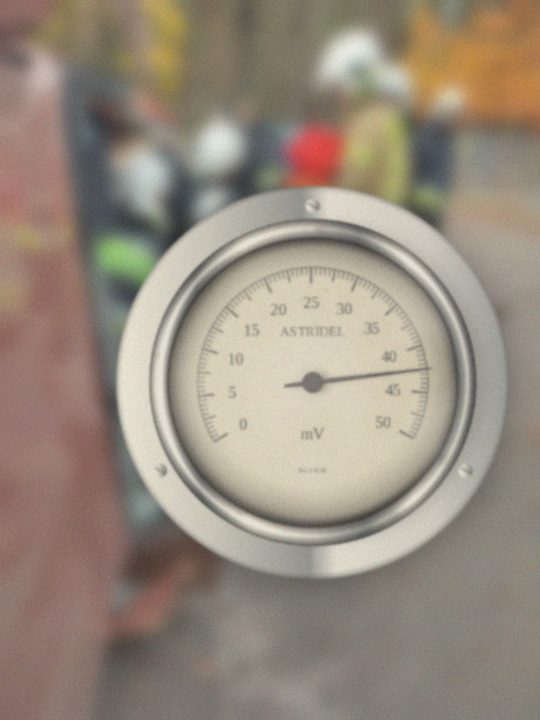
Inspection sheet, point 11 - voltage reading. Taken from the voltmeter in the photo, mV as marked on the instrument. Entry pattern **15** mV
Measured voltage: **42.5** mV
